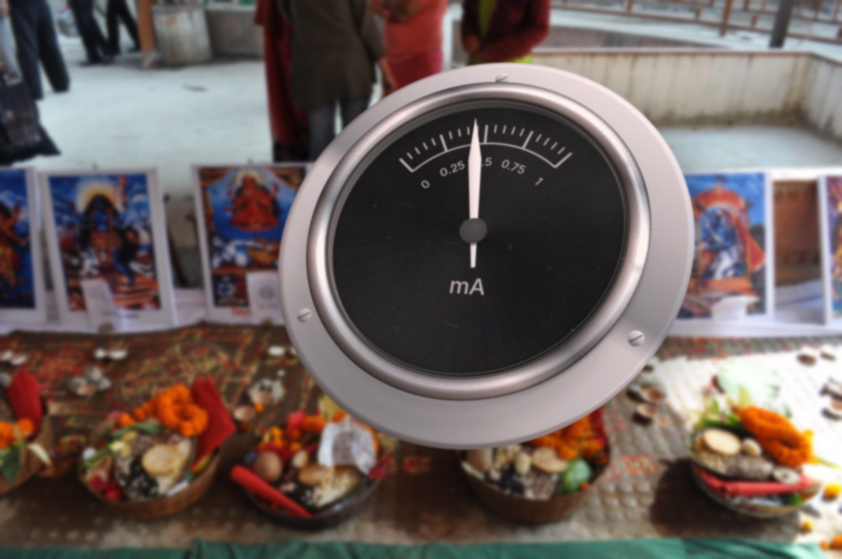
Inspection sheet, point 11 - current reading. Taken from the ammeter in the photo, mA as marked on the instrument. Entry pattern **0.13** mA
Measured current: **0.45** mA
